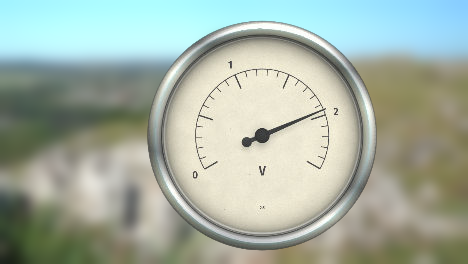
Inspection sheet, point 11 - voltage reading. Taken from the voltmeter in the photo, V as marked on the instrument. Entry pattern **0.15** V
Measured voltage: **1.95** V
